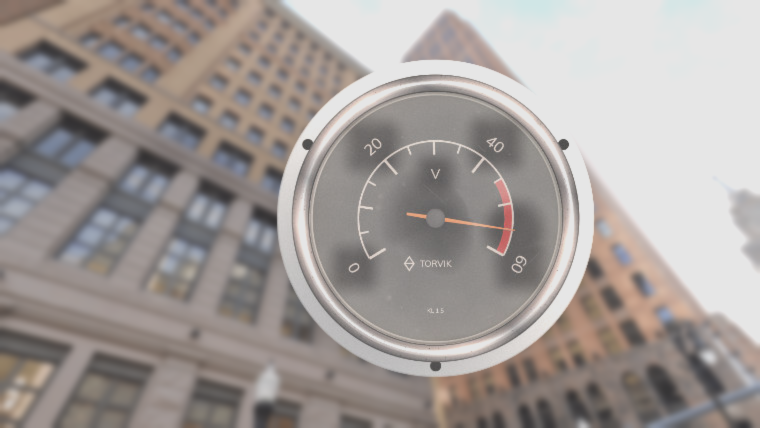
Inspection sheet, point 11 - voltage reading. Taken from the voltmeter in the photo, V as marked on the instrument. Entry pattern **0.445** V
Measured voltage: **55** V
